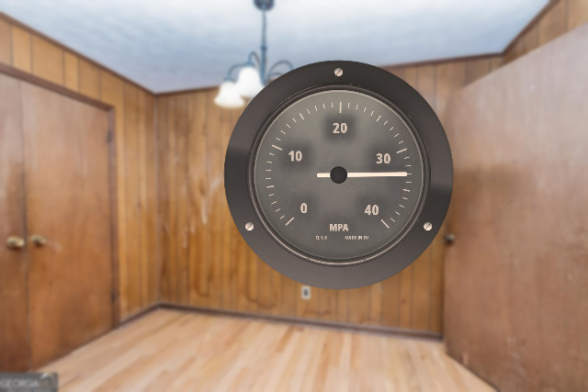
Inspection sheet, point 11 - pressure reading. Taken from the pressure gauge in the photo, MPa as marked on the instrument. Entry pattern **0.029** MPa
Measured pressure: **33** MPa
